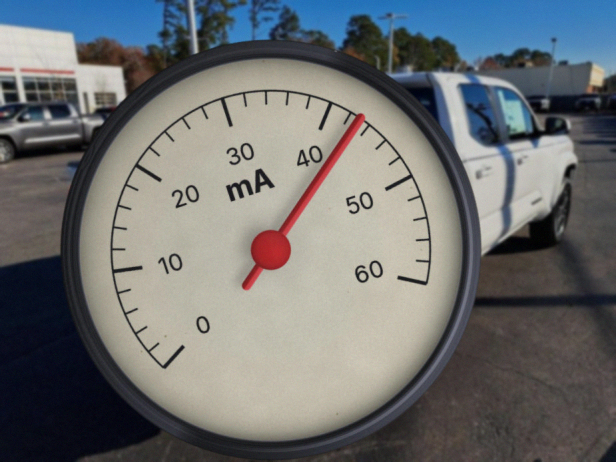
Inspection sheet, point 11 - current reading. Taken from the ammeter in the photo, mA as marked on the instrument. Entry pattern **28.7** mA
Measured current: **43** mA
